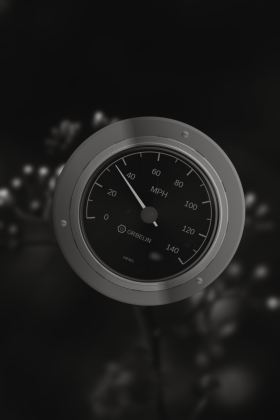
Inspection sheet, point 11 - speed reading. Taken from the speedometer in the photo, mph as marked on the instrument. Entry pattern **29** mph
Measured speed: **35** mph
